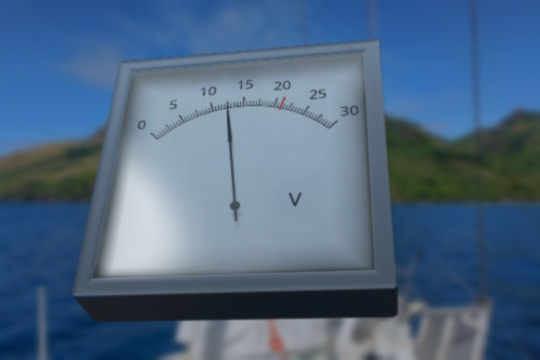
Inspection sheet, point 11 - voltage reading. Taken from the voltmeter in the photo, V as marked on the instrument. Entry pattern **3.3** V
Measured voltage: **12.5** V
